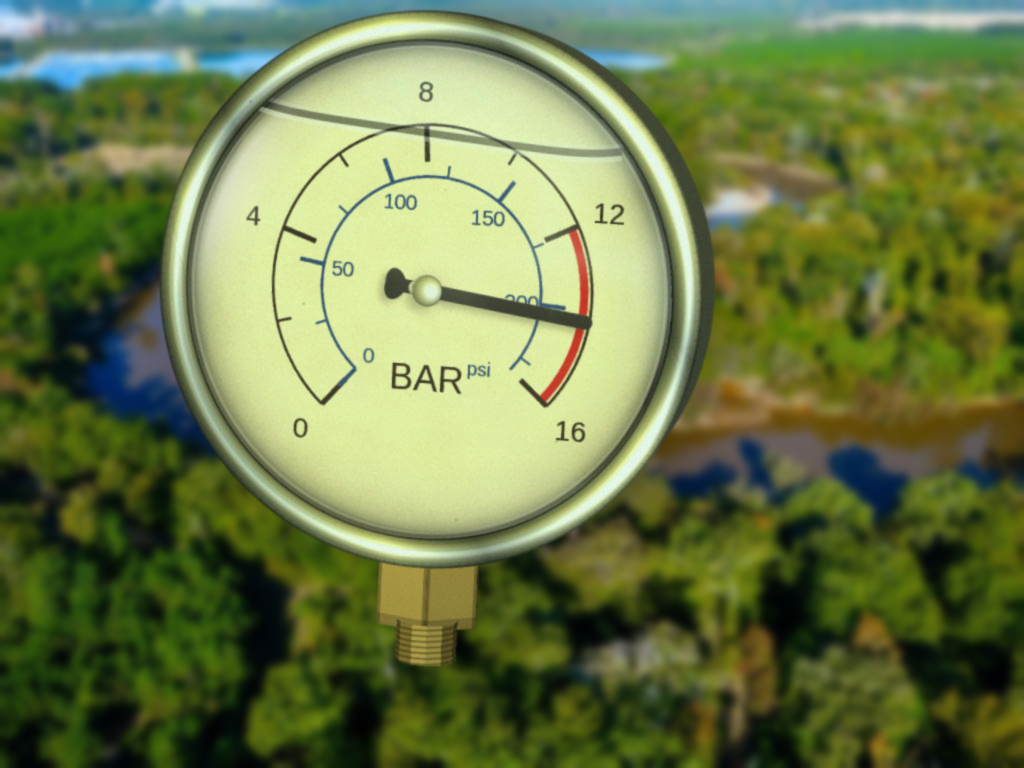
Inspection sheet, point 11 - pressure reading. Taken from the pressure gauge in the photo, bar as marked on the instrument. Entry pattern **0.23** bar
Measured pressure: **14** bar
